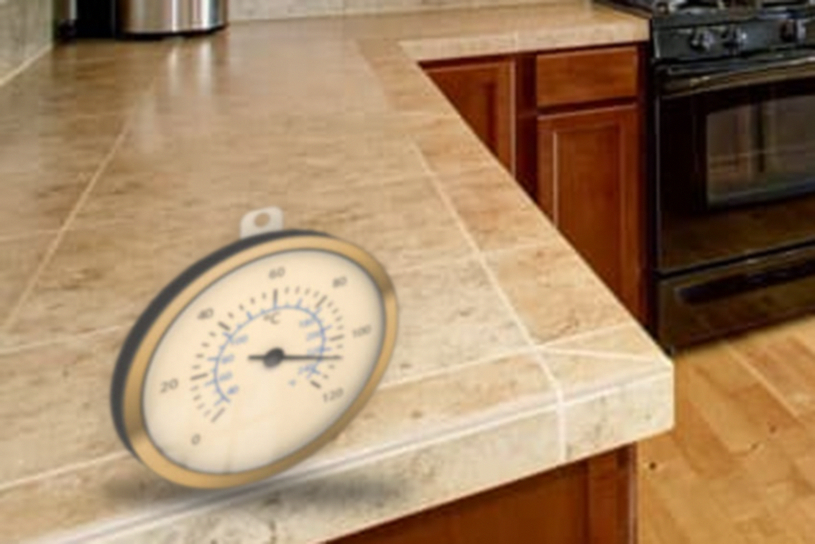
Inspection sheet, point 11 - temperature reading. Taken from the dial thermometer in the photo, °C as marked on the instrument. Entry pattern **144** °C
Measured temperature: **108** °C
